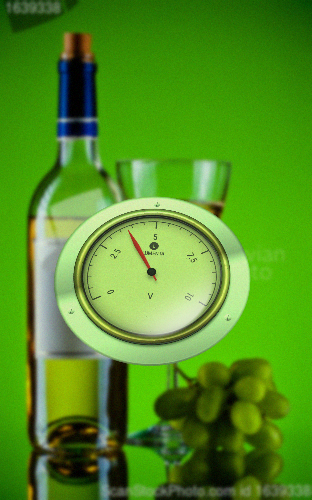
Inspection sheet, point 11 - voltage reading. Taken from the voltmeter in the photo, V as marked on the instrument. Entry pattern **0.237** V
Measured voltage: **3.75** V
